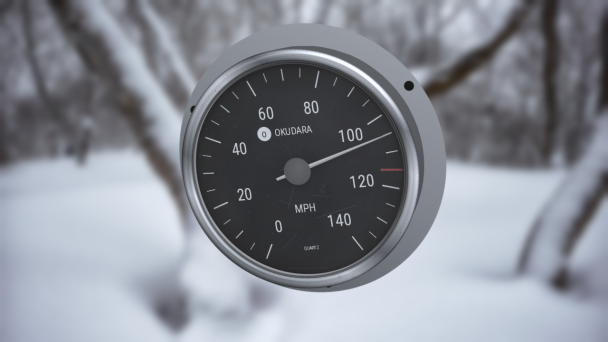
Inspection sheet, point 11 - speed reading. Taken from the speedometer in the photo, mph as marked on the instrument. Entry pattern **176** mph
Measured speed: **105** mph
